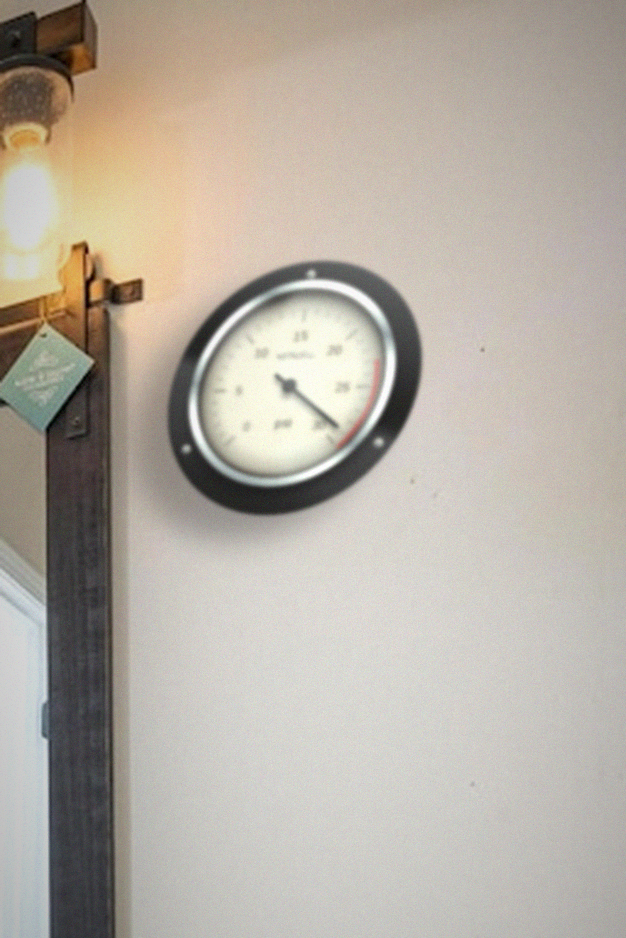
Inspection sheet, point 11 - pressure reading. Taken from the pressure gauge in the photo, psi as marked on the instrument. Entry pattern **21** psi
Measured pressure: **29** psi
